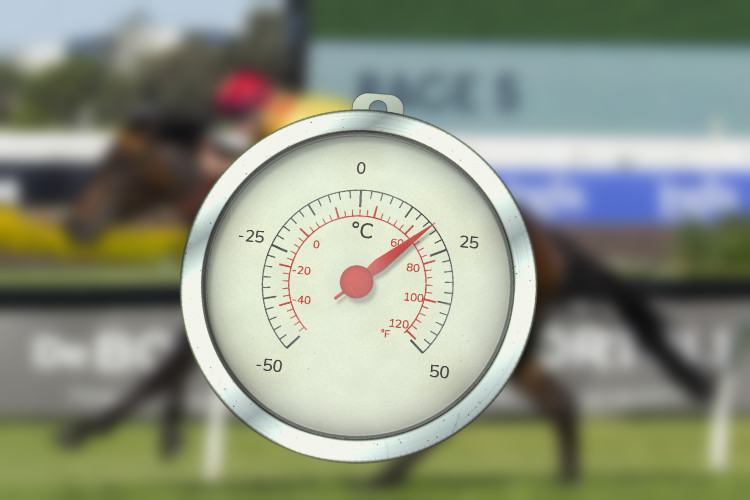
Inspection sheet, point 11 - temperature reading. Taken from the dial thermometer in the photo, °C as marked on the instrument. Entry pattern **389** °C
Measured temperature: **18.75** °C
